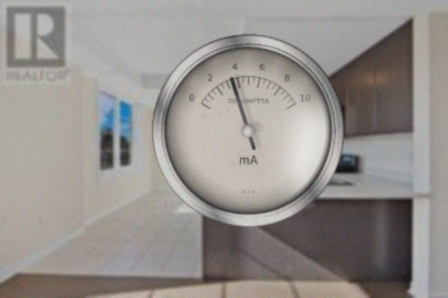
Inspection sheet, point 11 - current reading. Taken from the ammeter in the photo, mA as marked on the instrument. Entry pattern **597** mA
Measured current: **3.5** mA
